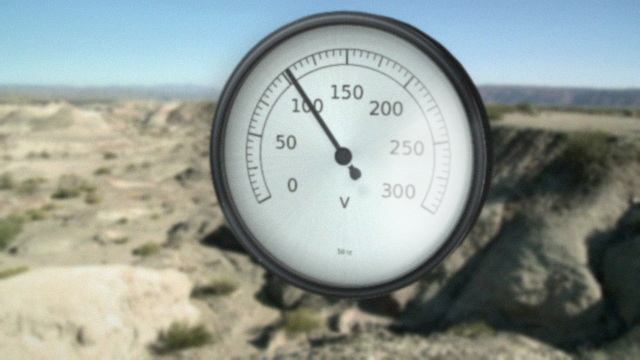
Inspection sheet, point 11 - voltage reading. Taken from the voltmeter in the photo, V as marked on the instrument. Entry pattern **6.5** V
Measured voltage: **105** V
